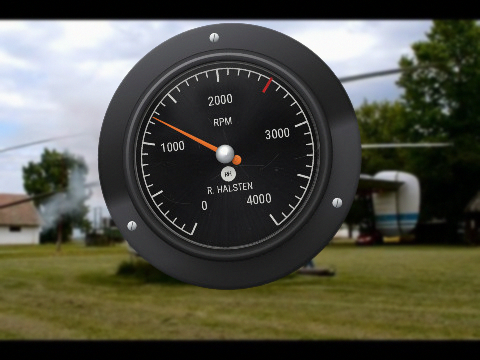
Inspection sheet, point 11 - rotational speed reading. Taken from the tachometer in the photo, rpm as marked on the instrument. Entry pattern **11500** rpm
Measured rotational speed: **1250** rpm
